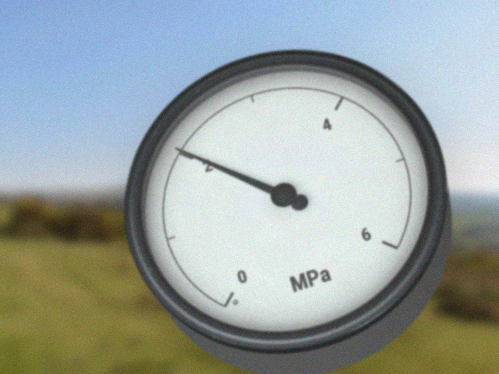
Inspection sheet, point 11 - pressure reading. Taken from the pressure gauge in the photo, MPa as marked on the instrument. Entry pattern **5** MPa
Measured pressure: **2** MPa
